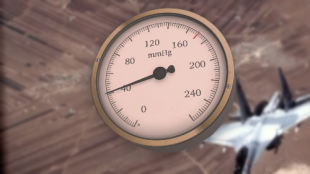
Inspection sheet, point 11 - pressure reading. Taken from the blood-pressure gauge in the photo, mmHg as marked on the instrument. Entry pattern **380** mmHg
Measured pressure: **40** mmHg
